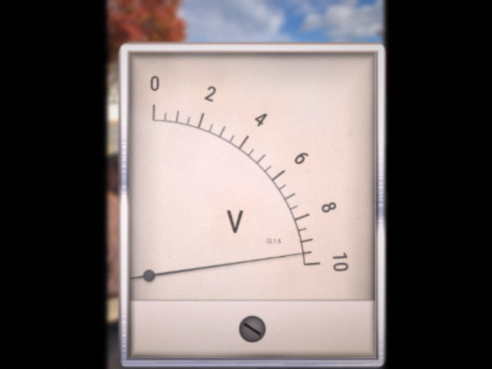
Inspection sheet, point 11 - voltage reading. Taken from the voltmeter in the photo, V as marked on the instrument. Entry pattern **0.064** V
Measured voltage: **9.5** V
